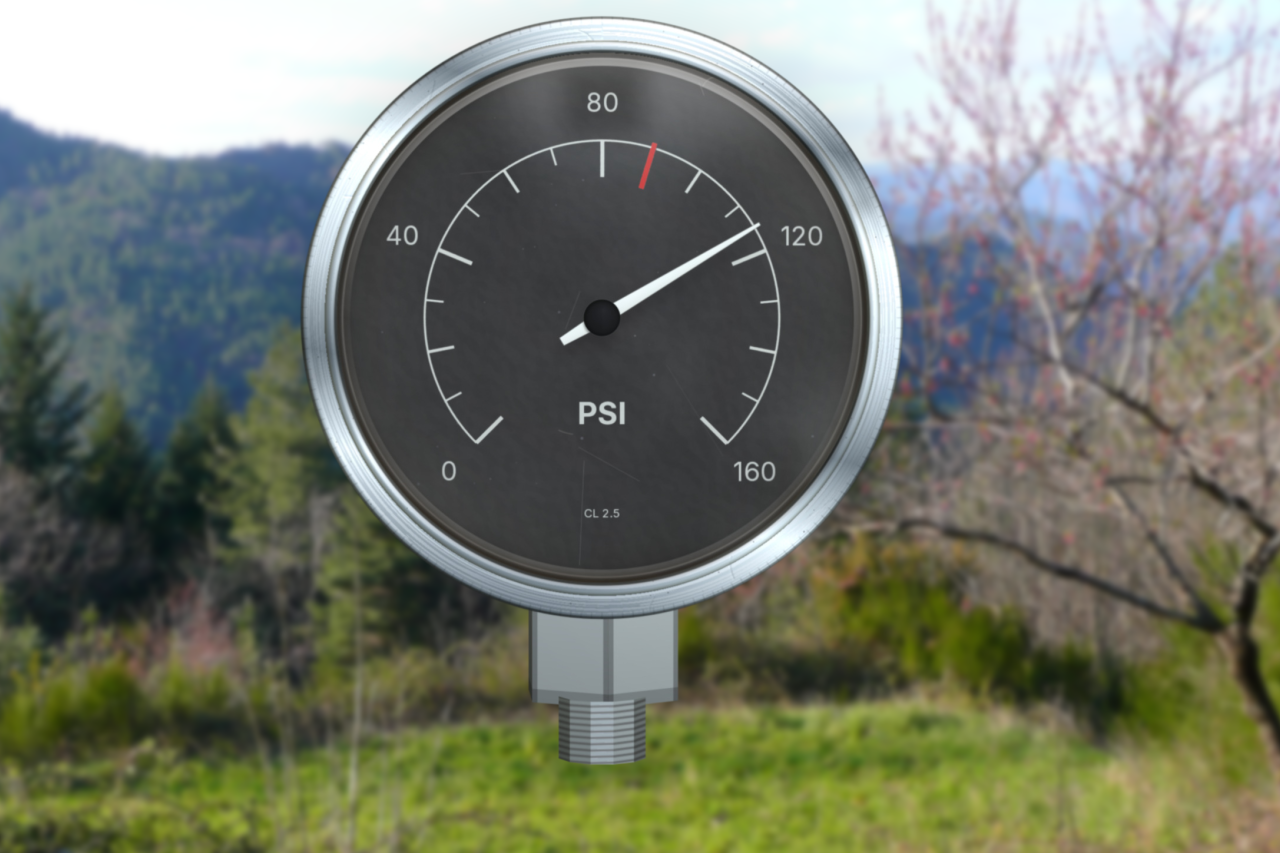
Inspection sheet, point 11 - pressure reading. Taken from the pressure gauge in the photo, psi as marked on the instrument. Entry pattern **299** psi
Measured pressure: **115** psi
